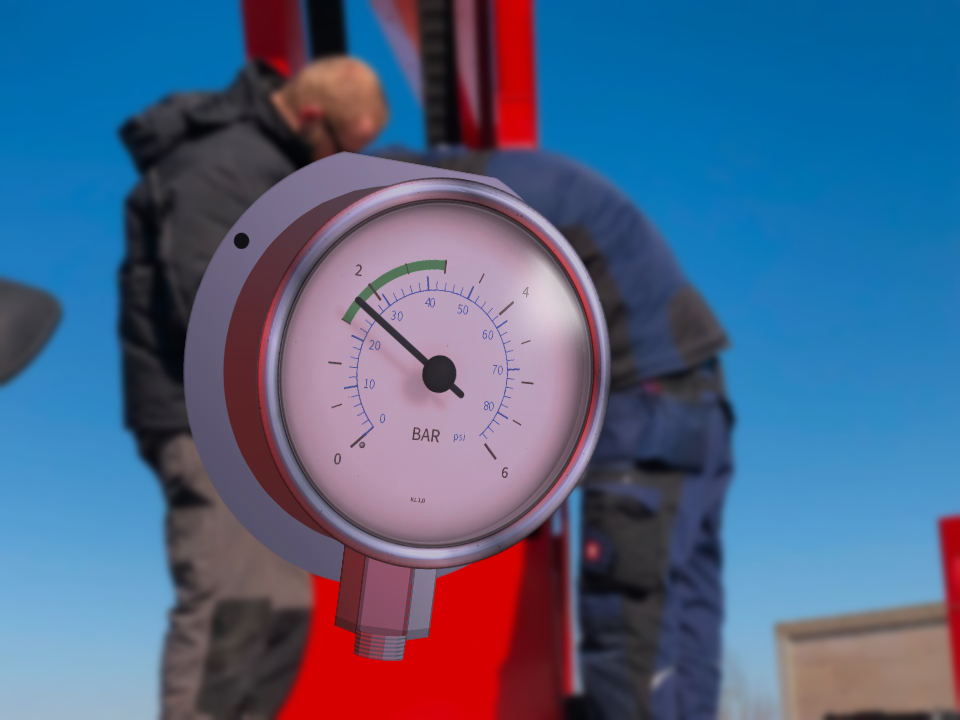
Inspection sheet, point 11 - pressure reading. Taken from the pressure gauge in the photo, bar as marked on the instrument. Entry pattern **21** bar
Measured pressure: **1.75** bar
